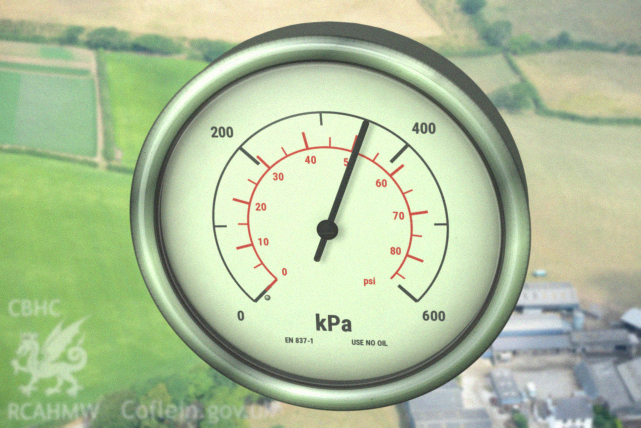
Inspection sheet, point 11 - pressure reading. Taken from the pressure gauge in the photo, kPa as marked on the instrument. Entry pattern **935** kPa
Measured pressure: **350** kPa
